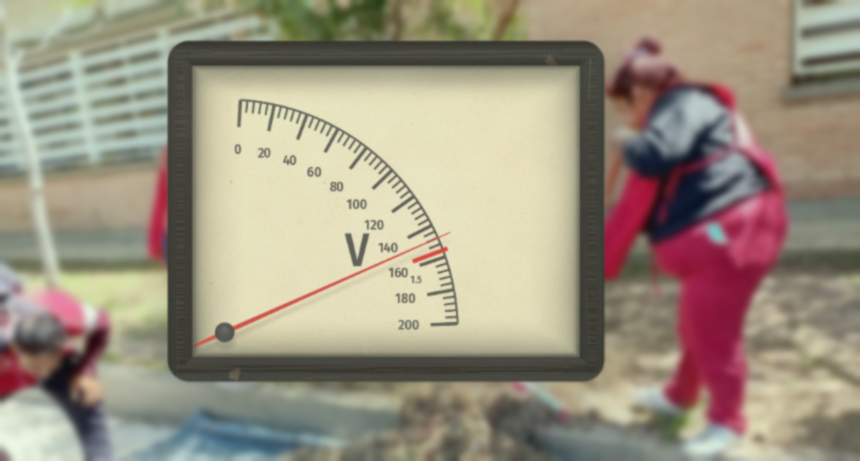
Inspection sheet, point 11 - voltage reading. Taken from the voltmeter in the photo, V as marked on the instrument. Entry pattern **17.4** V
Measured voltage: **148** V
